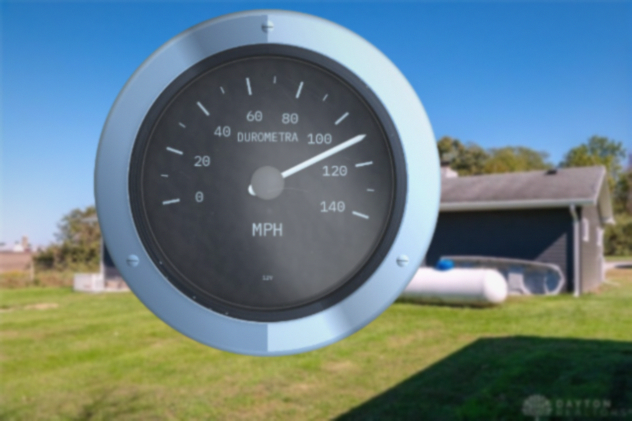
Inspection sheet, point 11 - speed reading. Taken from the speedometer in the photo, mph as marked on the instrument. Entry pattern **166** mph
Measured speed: **110** mph
